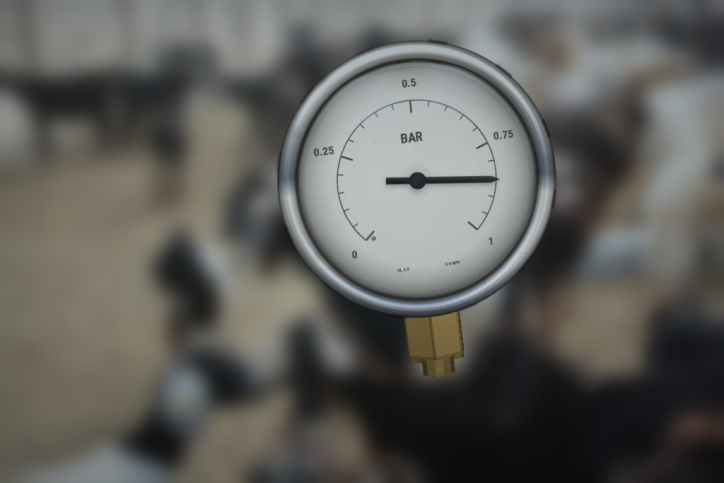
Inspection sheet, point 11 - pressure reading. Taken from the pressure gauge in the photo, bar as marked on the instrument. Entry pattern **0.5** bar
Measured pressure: **0.85** bar
